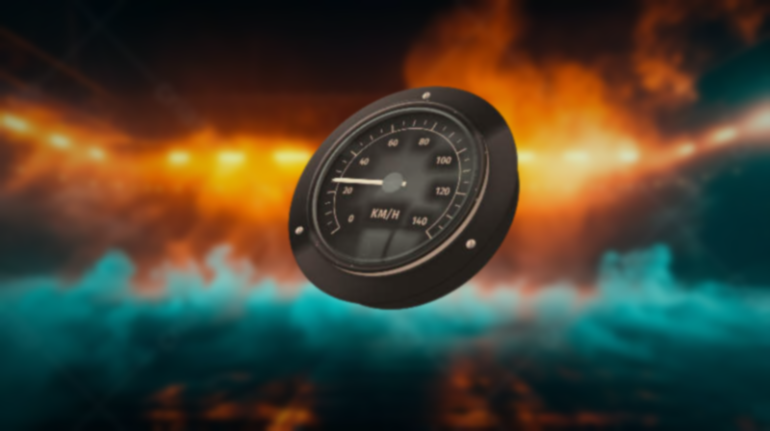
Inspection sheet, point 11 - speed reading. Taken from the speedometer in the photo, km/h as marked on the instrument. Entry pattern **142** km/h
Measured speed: **25** km/h
